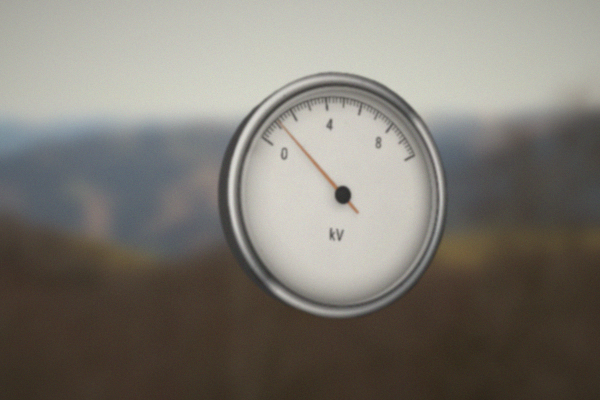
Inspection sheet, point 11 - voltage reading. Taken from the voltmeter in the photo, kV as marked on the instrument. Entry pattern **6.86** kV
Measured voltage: **1** kV
